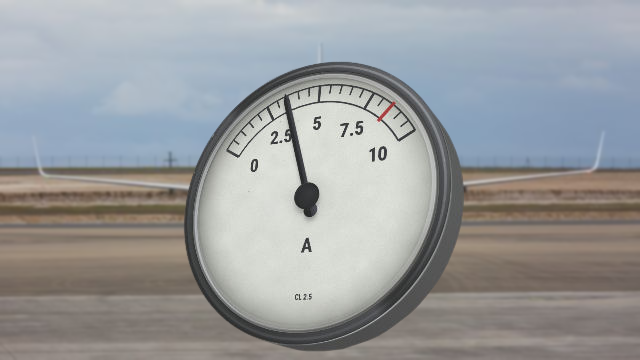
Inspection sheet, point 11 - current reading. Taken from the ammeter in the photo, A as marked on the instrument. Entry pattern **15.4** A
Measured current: **3.5** A
